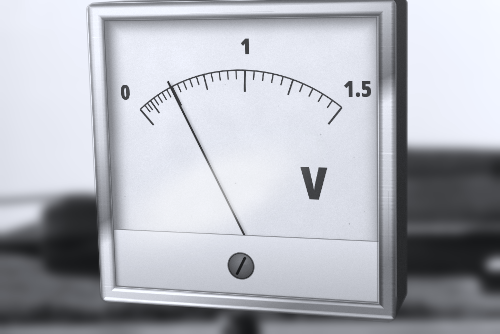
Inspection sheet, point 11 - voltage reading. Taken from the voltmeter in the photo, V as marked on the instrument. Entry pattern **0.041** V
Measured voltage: **0.5** V
